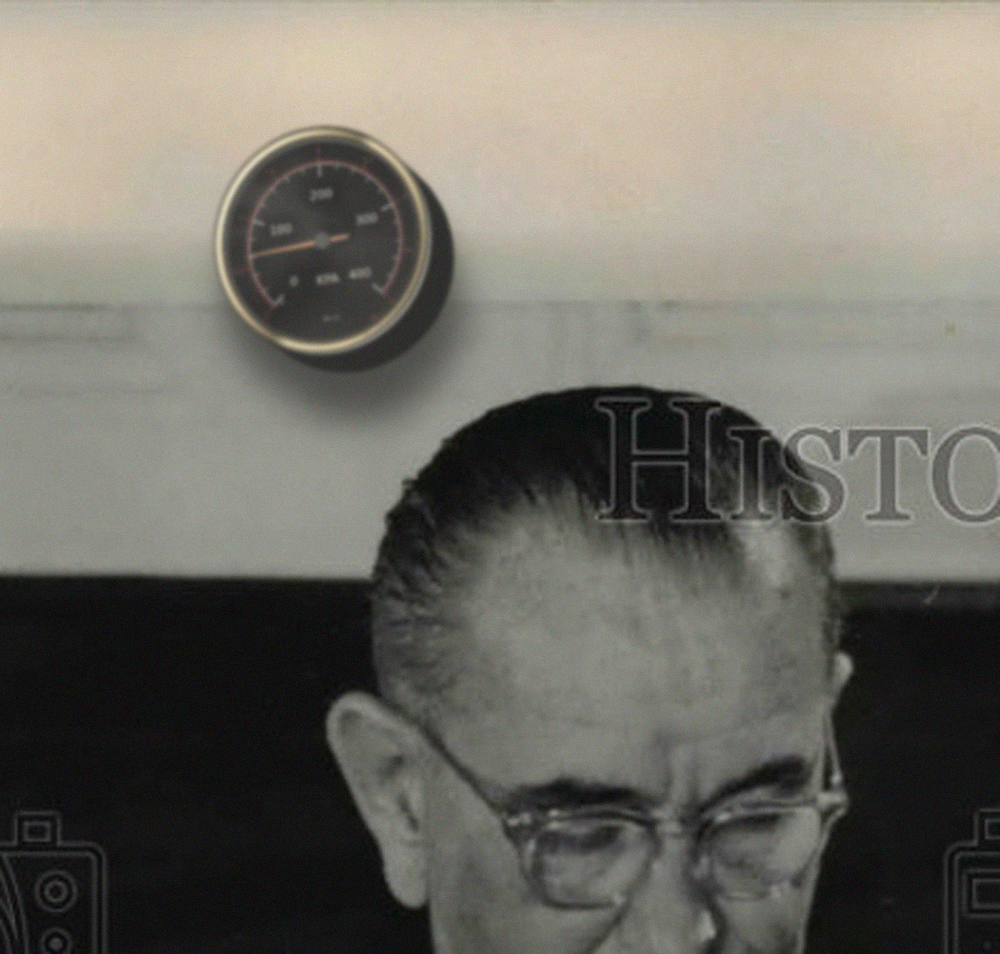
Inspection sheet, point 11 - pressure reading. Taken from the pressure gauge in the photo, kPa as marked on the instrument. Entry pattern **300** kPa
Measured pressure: **60** kPa
